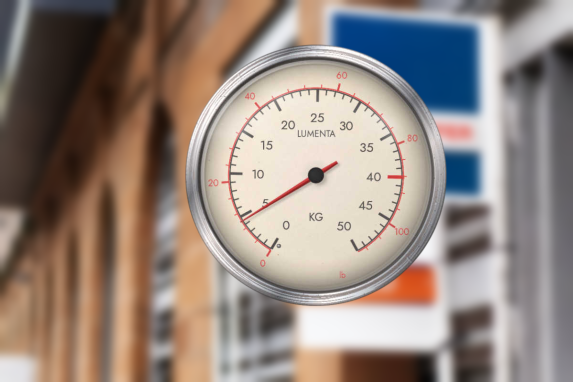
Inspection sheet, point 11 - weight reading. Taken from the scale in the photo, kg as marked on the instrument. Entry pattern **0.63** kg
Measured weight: **4.5** kg
